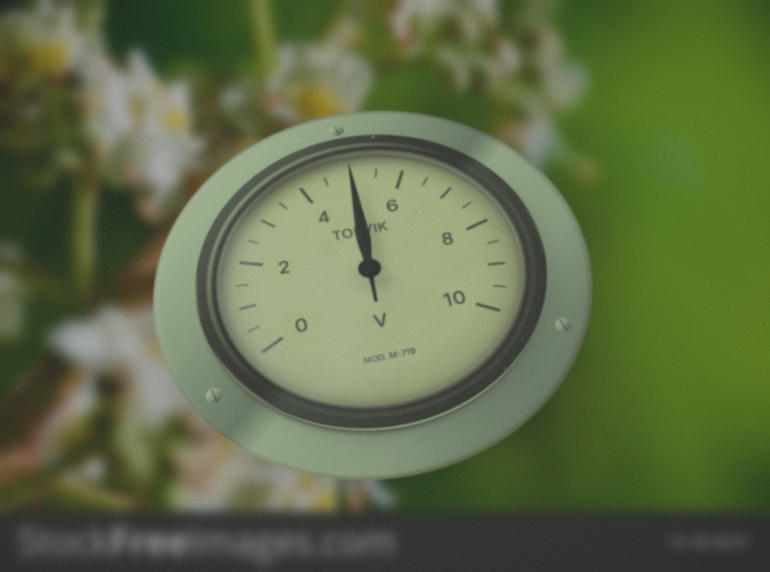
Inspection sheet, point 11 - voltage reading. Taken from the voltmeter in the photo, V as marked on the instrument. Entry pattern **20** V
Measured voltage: **5** V
